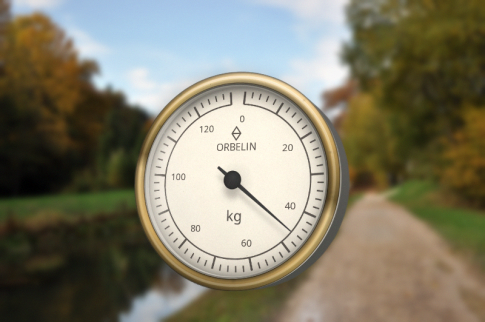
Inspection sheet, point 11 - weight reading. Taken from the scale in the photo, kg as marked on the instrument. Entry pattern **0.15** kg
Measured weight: **46** kg
